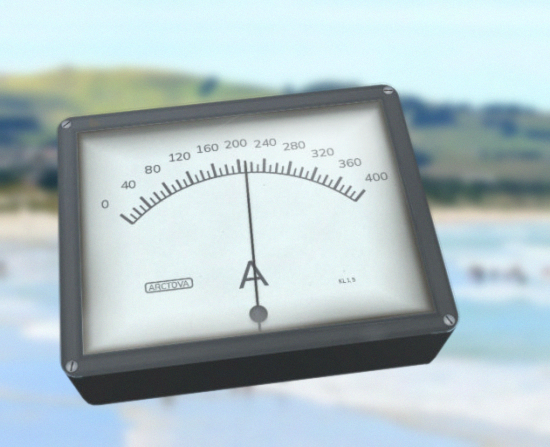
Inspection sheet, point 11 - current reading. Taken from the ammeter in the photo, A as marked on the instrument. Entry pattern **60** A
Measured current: **210** A
